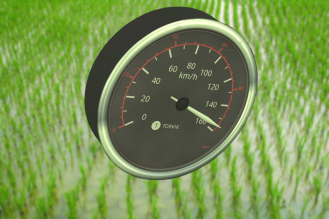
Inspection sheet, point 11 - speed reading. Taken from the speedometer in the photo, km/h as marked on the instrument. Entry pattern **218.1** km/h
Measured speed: **155** km/h
